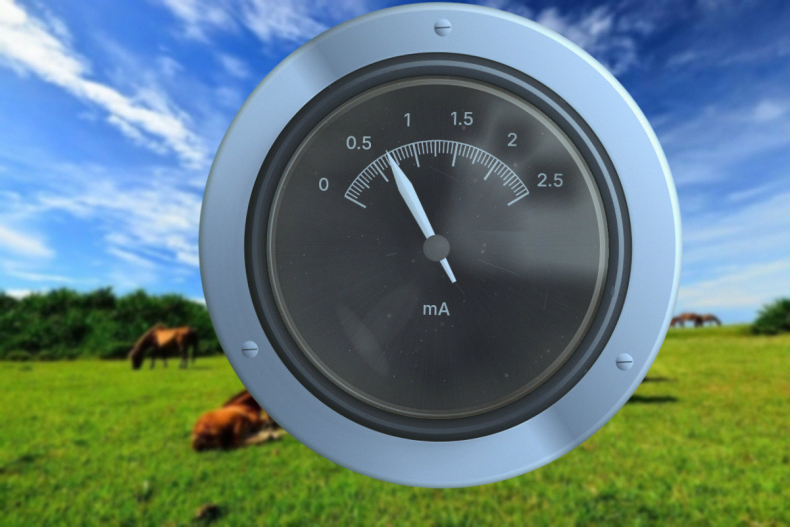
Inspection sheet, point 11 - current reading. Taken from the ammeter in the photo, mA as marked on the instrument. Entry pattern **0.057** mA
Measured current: **0.7** mA
